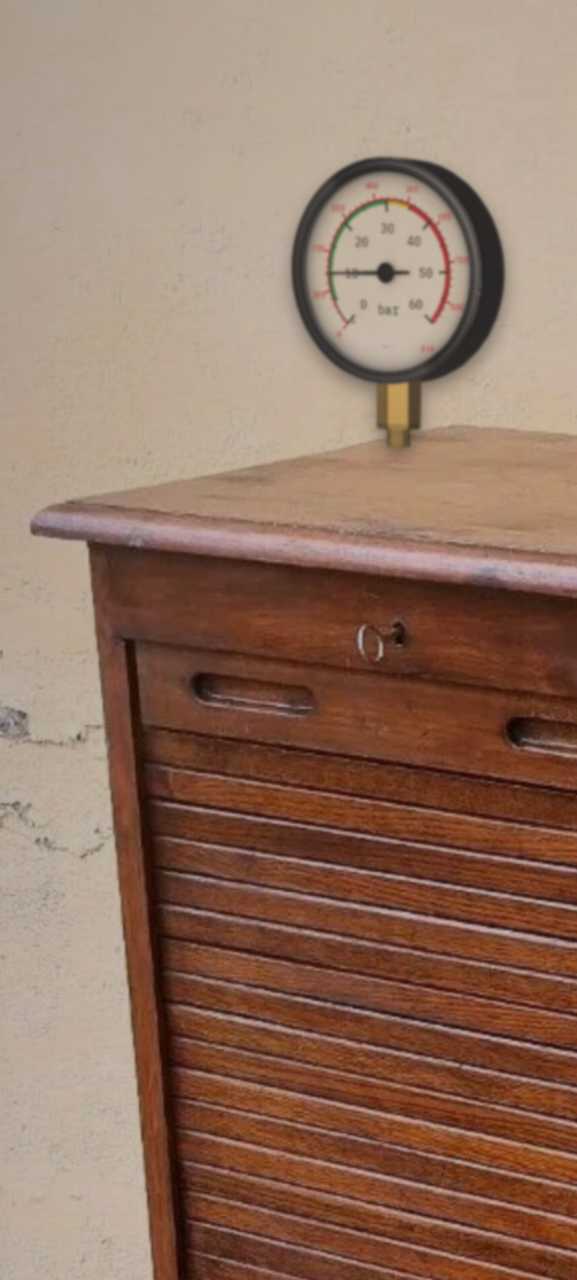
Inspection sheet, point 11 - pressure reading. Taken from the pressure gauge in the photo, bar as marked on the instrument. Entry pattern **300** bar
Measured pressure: **10** bar
